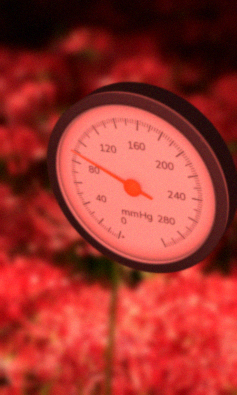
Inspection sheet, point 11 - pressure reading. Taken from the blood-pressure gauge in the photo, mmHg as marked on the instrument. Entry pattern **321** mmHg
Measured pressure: **90** mmHg
